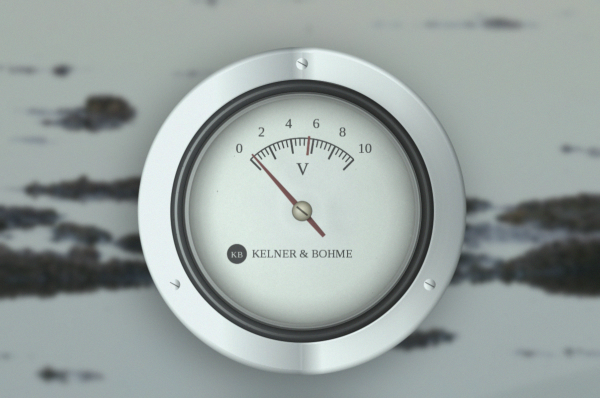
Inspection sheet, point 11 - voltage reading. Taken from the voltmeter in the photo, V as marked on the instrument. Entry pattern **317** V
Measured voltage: **0.4** V
